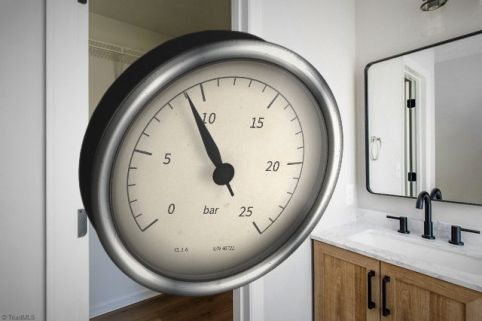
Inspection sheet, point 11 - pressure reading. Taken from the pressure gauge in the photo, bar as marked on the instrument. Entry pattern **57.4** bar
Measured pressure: **9** bar
